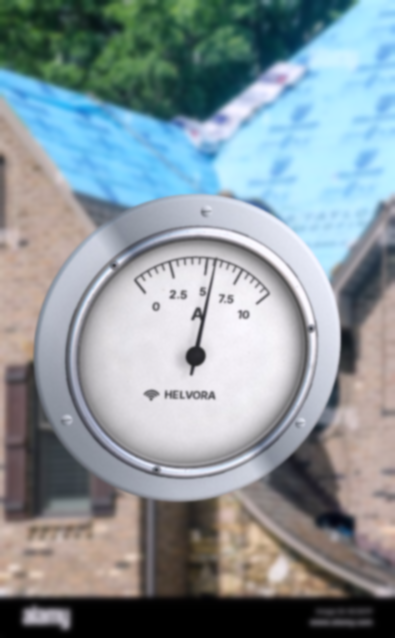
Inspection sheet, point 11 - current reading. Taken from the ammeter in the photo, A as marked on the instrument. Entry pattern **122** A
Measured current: **5.5** A
